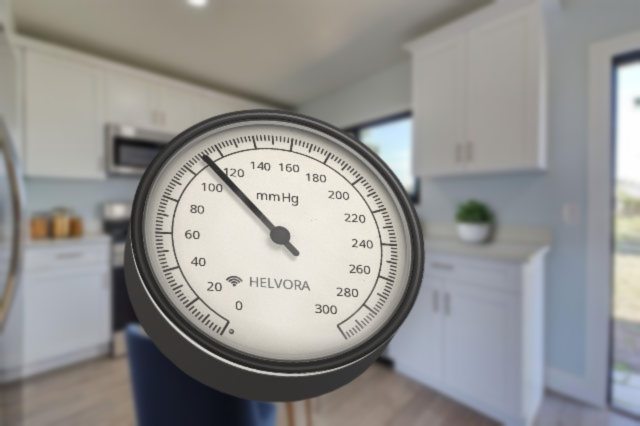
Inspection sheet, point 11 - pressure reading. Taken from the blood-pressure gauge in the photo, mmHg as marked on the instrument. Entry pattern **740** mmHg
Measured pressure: **110** mmHg
